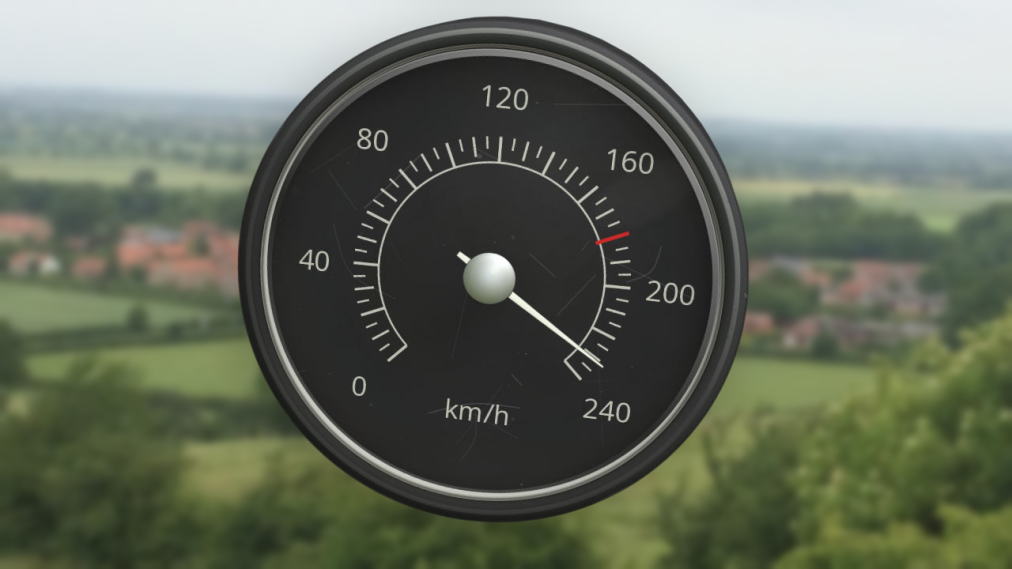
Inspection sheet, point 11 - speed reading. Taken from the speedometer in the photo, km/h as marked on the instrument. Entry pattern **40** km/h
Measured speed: **230** km/h
